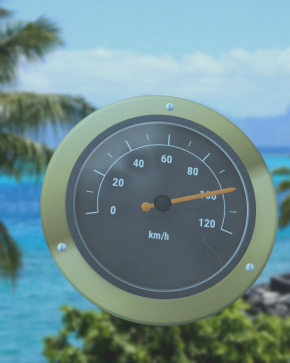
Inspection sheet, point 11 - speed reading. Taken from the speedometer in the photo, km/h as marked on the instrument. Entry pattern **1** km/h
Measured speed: **100** km/h
